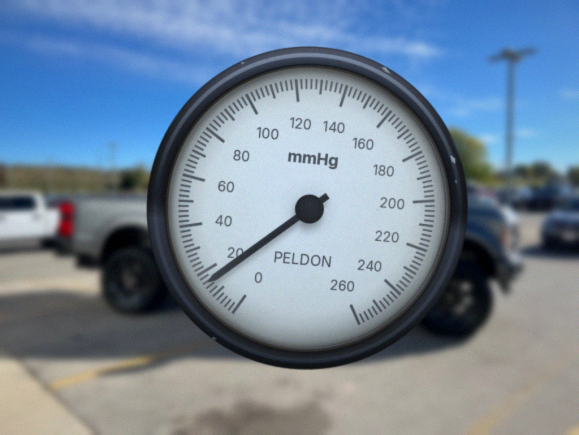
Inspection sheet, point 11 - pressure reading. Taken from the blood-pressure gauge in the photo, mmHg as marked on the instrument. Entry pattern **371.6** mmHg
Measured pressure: **16** mmHg
